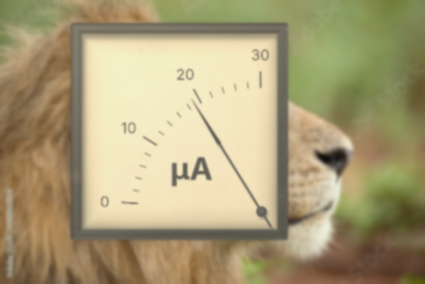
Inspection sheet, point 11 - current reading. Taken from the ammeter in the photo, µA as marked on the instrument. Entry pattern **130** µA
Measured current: **19** µA
